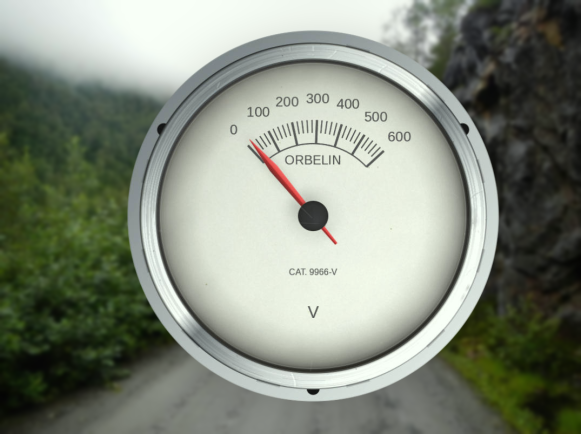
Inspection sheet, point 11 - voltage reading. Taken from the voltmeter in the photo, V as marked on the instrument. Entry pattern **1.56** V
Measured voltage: **20** V
